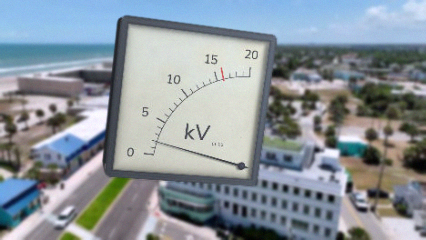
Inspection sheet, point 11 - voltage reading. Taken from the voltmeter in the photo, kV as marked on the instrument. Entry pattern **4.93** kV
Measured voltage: **2** kV
